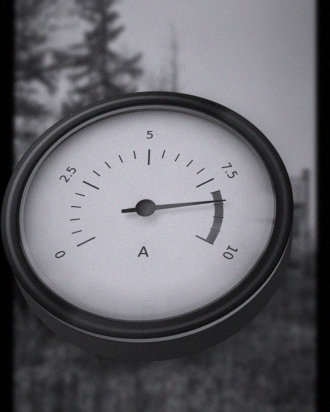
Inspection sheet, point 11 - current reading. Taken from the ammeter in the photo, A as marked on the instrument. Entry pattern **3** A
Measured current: **8.5** A
